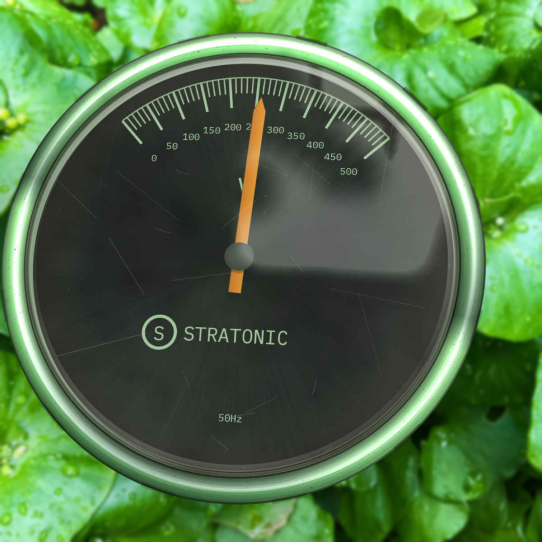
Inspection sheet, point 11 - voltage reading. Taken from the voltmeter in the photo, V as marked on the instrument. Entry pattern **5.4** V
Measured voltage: **260** V
